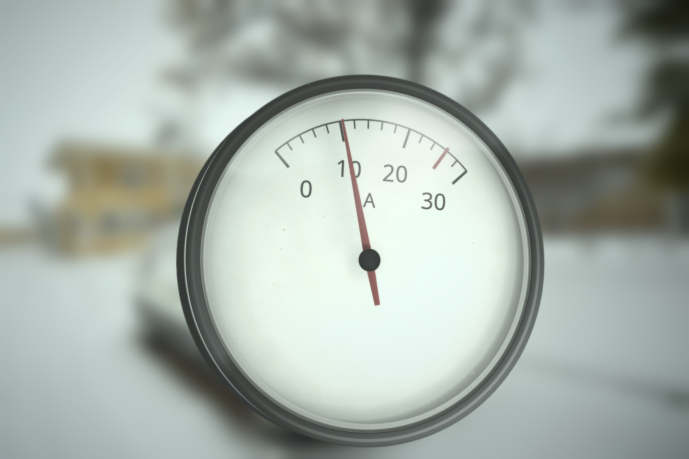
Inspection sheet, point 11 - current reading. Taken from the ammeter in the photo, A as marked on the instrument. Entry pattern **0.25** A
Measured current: **10** A
